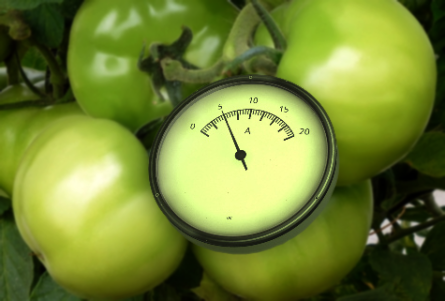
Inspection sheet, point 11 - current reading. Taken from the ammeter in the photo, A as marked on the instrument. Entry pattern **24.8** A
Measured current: **5** A
